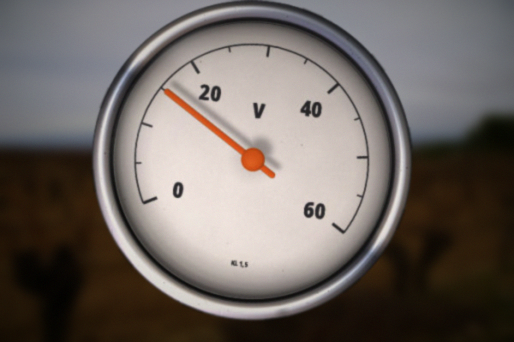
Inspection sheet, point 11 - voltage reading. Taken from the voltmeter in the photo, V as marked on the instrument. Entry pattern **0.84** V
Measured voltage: **15** V
